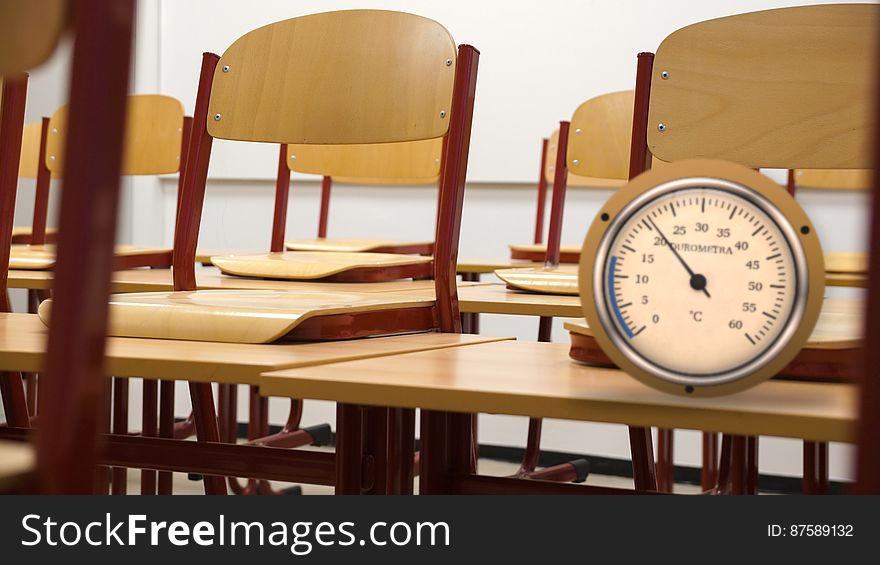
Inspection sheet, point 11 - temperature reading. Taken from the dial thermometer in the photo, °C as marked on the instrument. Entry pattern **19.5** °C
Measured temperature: **21** °C
